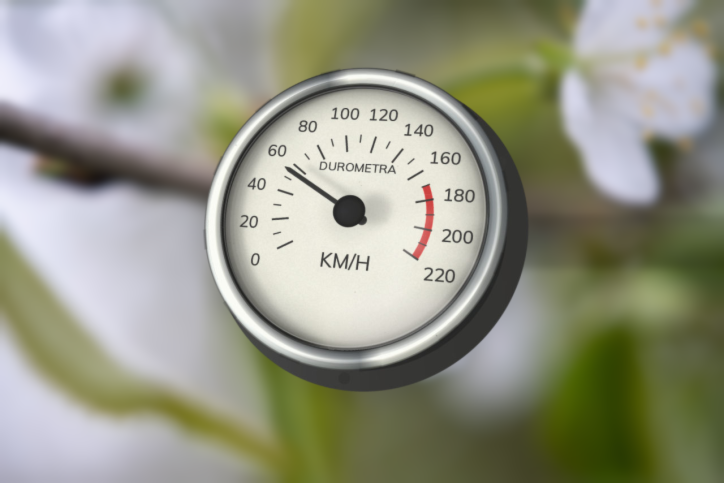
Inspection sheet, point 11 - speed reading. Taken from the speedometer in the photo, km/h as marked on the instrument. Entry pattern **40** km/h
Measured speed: **55** km/h
